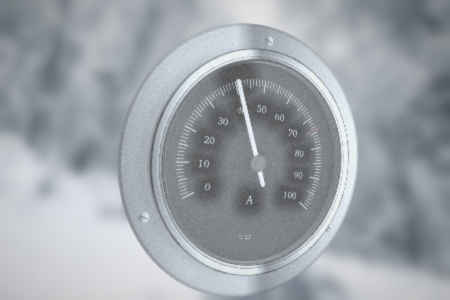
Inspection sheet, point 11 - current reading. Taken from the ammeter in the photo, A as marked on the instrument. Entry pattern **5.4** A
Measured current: **40** A
